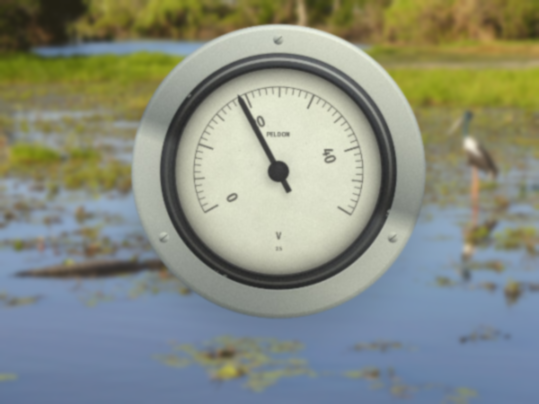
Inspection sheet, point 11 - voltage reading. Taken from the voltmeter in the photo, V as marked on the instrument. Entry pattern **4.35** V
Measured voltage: **19** V
